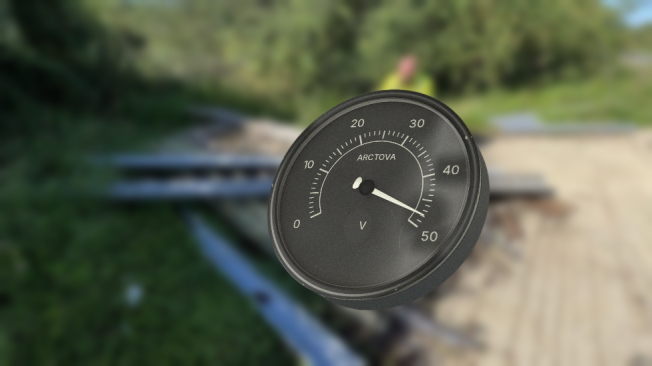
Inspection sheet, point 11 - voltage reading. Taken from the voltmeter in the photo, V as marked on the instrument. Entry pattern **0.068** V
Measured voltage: **48** V
